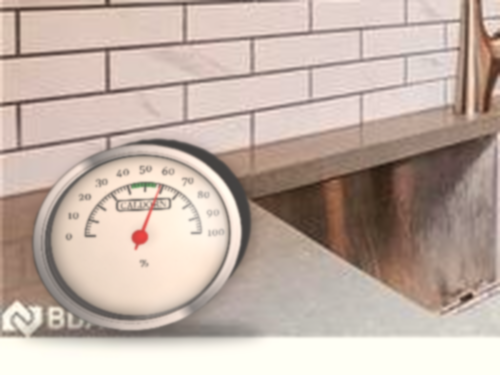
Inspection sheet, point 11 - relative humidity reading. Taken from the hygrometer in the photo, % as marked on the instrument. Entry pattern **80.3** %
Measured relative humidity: **60** %
